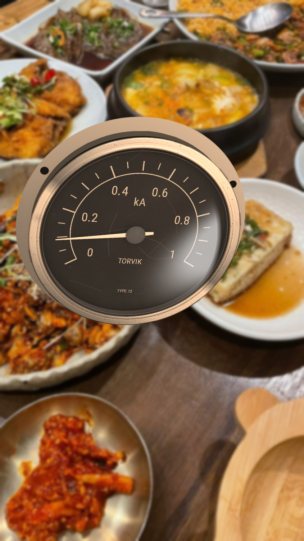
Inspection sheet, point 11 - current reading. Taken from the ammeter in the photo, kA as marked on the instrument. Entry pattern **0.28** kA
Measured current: **0.1** kA
